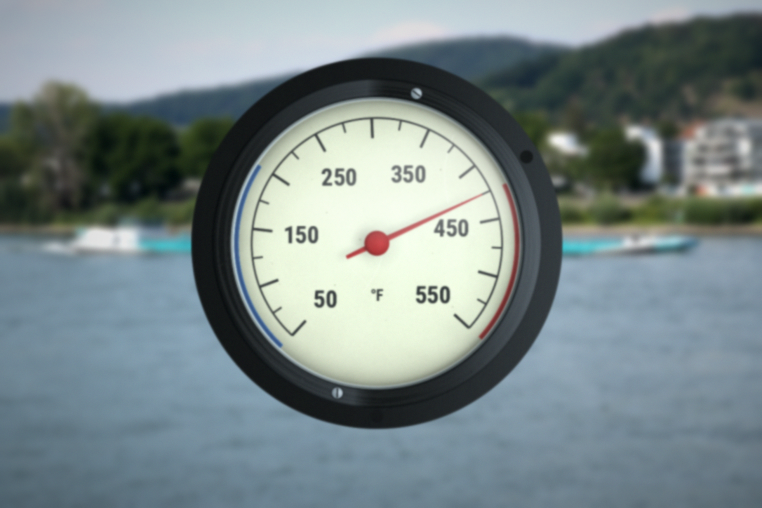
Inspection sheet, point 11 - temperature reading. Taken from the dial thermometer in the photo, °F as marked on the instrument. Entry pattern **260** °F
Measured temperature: **425** °F
